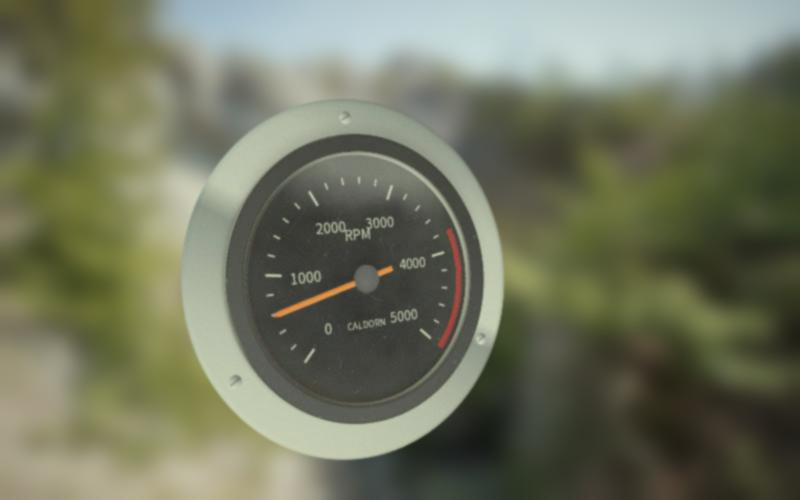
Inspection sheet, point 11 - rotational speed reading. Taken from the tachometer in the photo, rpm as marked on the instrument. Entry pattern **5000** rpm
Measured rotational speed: **600** rpm
